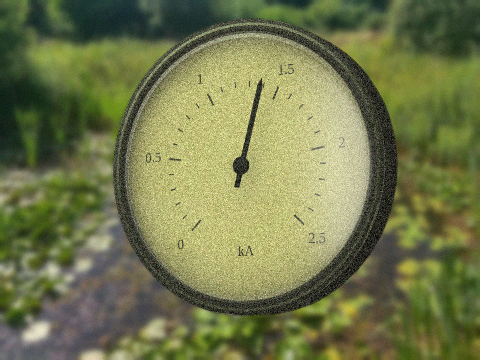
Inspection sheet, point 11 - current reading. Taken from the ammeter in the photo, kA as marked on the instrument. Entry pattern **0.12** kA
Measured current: **1.4** kA
